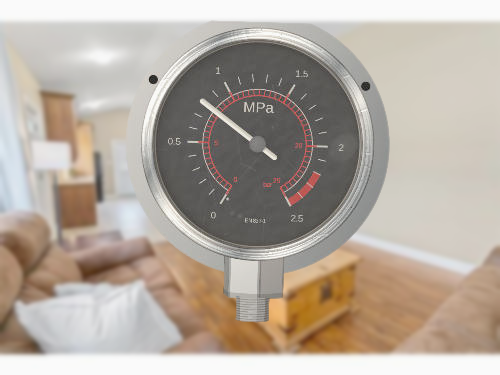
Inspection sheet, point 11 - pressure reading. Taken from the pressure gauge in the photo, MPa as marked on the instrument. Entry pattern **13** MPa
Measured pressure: **0.8** MPa
